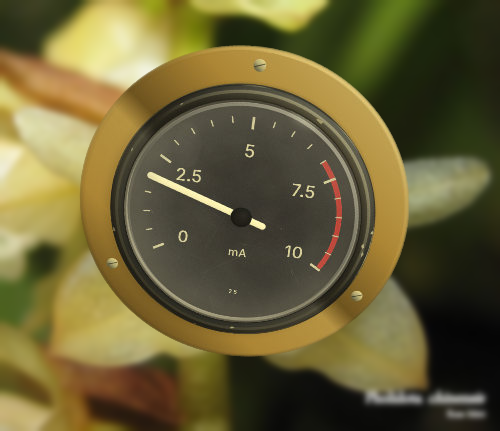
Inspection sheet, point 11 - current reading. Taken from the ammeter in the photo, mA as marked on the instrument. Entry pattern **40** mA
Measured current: **2** mA
